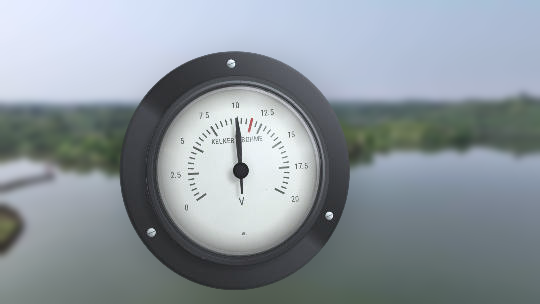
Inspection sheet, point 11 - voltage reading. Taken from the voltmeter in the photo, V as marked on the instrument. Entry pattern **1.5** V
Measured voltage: **10** V
